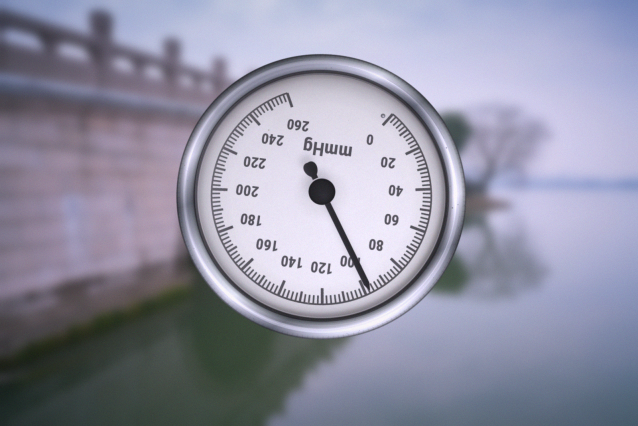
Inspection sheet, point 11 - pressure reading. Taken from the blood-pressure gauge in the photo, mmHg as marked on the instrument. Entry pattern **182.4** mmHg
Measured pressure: **98** mmHg
